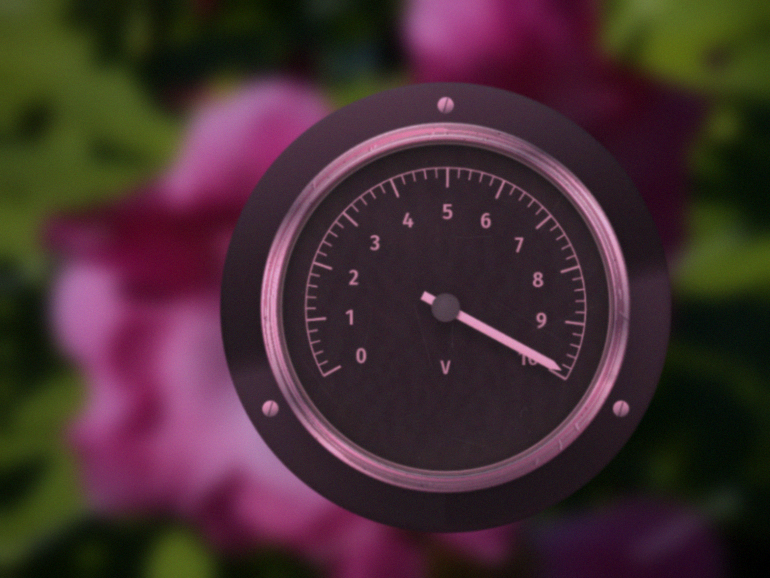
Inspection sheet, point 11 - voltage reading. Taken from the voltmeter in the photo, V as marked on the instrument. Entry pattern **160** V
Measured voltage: **9.9** V
